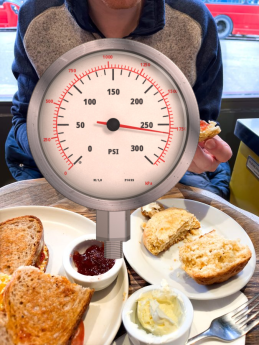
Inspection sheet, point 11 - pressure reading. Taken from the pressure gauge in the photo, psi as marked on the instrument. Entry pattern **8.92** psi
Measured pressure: **260** psi
